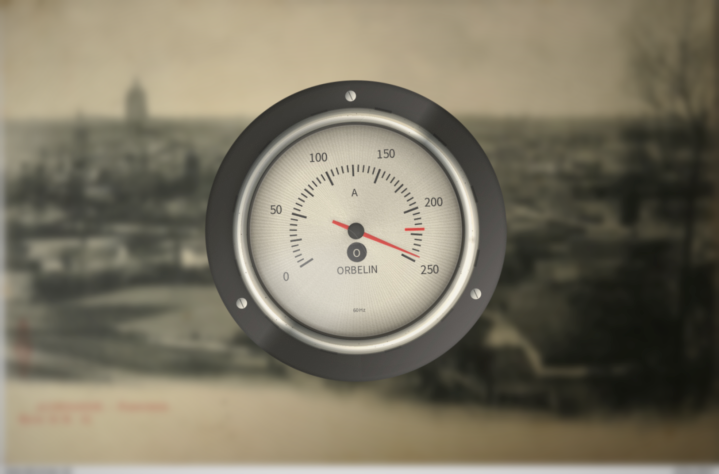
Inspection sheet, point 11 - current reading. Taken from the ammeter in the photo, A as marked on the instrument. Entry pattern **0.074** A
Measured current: **245** A
